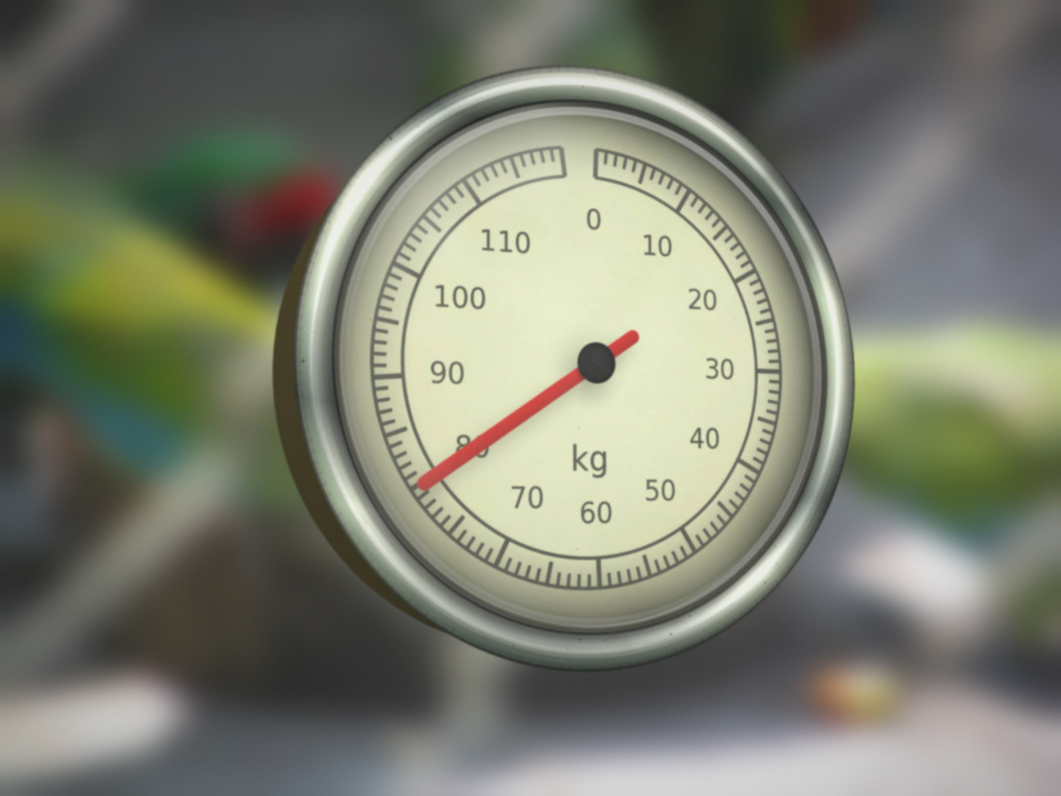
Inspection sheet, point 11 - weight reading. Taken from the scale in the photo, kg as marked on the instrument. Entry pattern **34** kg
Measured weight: **80** kg
